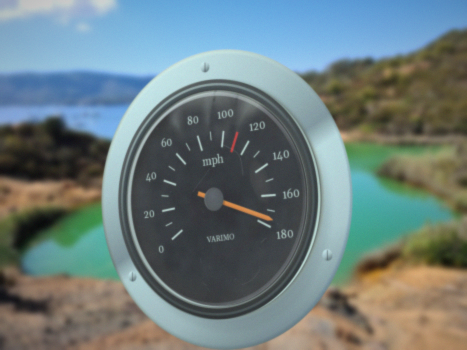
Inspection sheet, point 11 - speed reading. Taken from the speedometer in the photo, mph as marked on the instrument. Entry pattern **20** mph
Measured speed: **175** mph
